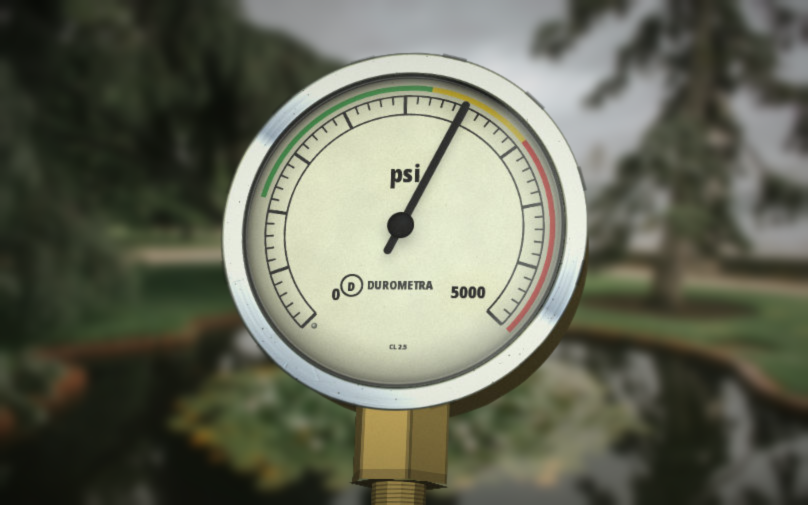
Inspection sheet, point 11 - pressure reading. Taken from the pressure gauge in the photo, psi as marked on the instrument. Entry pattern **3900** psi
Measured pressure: **3000** psi
